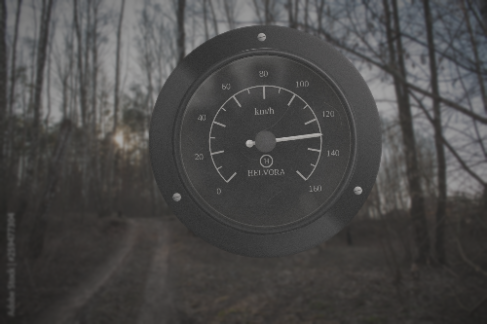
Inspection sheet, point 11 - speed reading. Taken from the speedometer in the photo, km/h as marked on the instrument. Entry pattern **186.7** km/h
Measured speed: **130** km/h
